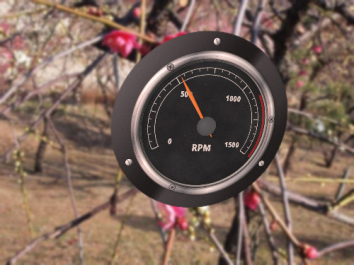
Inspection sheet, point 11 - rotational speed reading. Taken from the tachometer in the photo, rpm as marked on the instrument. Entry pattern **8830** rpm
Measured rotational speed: **525** rpm
